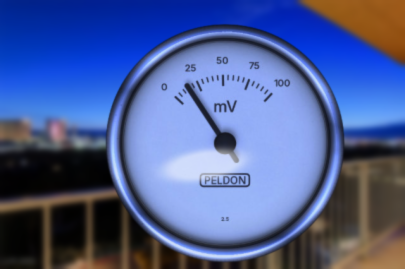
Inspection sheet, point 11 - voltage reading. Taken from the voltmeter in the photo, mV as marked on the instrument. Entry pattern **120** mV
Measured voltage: **15** mV
